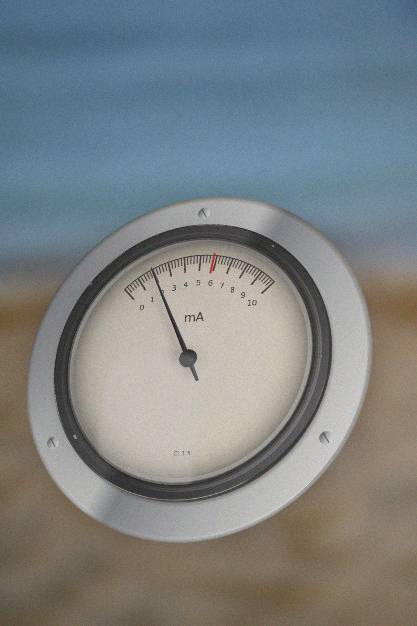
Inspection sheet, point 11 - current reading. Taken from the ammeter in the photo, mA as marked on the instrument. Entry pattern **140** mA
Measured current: **2** mA
